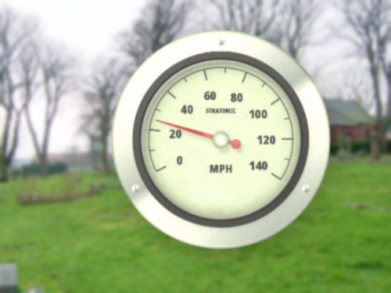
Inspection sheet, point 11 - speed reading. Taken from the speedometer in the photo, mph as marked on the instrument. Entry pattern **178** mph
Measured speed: **25** mph
